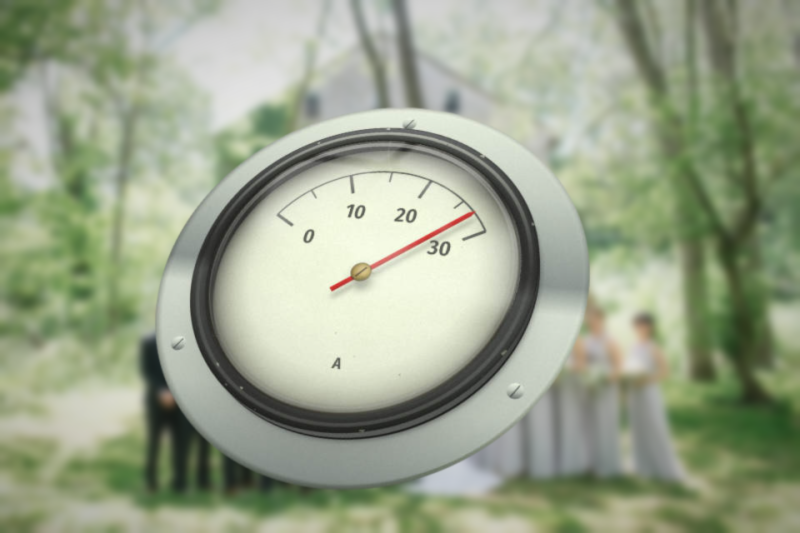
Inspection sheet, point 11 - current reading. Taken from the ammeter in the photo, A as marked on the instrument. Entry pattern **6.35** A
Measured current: **27.5** A
